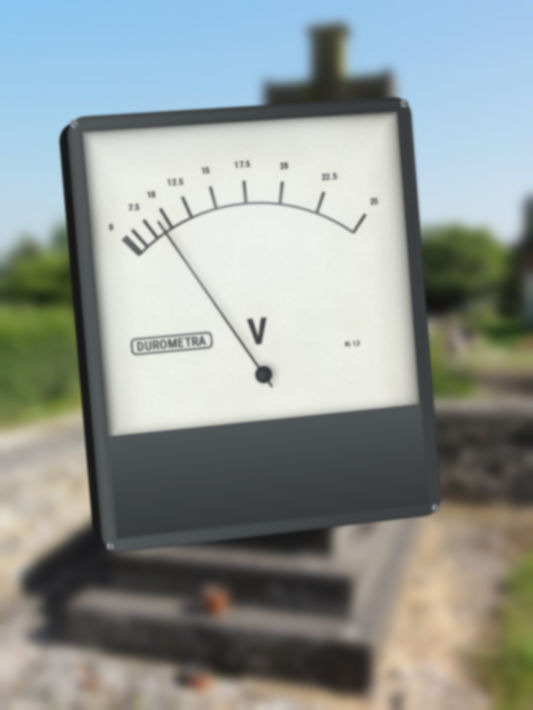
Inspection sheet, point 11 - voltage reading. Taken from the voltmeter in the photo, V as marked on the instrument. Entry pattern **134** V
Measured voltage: **8.75** V
